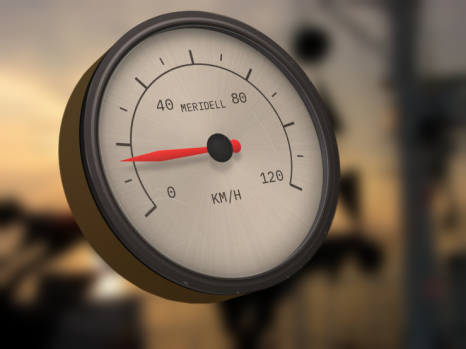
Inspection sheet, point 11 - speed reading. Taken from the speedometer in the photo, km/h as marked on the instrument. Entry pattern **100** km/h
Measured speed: **15** km/h
